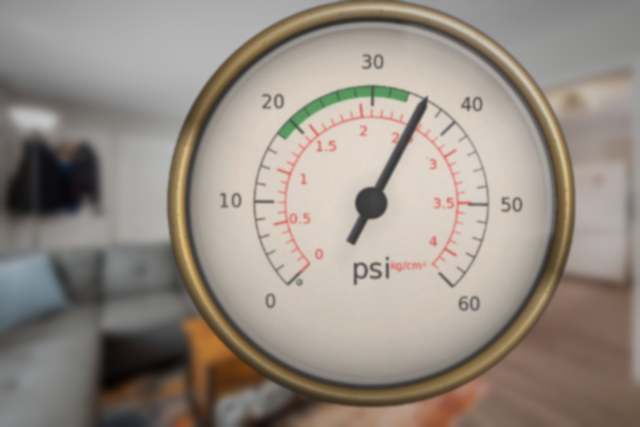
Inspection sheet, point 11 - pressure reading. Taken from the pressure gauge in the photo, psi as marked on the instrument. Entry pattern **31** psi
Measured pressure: **36** psi
